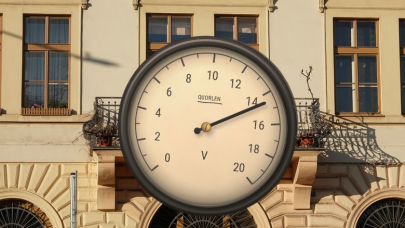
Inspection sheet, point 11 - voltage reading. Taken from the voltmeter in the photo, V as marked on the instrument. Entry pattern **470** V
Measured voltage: **14.5** V
